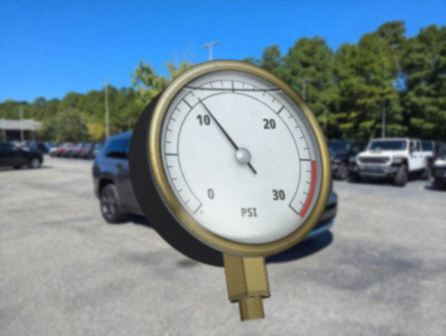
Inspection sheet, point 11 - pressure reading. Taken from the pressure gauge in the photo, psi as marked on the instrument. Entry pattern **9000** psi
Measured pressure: **11** psi
